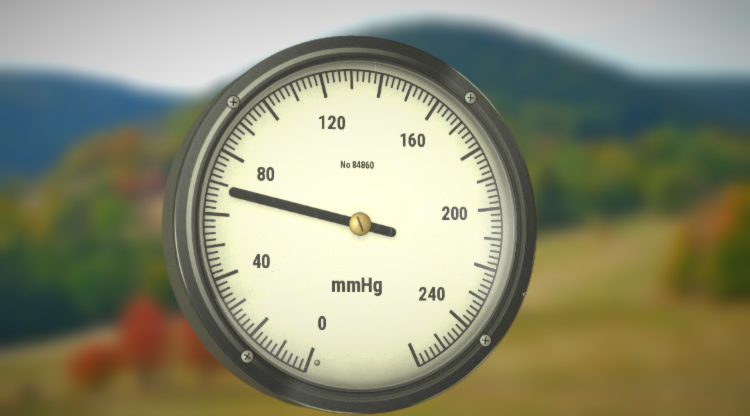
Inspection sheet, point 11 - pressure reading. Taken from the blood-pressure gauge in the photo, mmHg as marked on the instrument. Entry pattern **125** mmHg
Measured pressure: **68** mmHg
